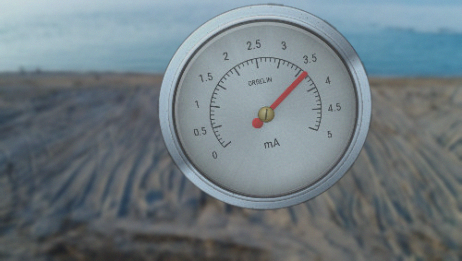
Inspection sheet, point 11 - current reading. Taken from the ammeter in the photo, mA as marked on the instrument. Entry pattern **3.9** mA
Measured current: **3.6** mA
